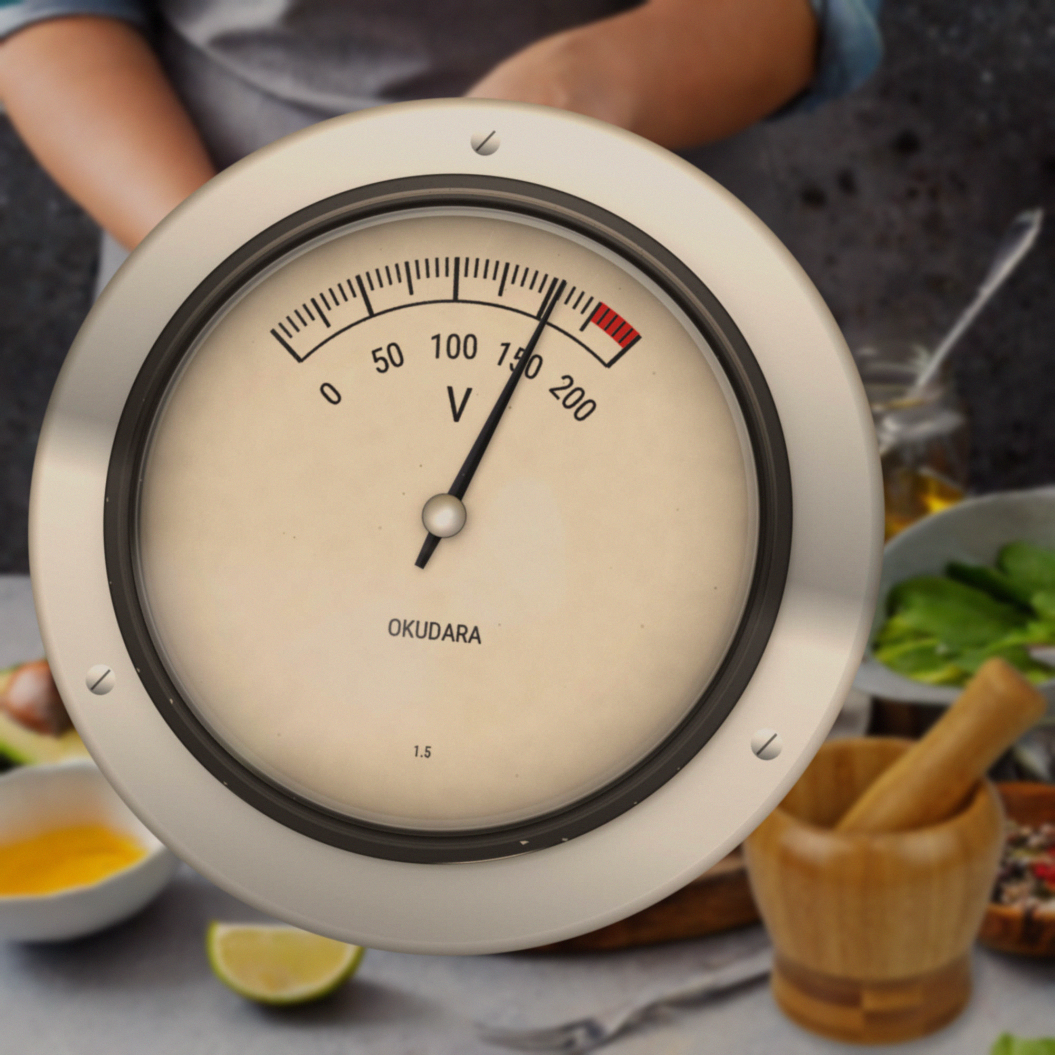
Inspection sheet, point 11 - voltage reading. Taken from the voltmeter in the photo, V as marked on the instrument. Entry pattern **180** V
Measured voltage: **155** V
